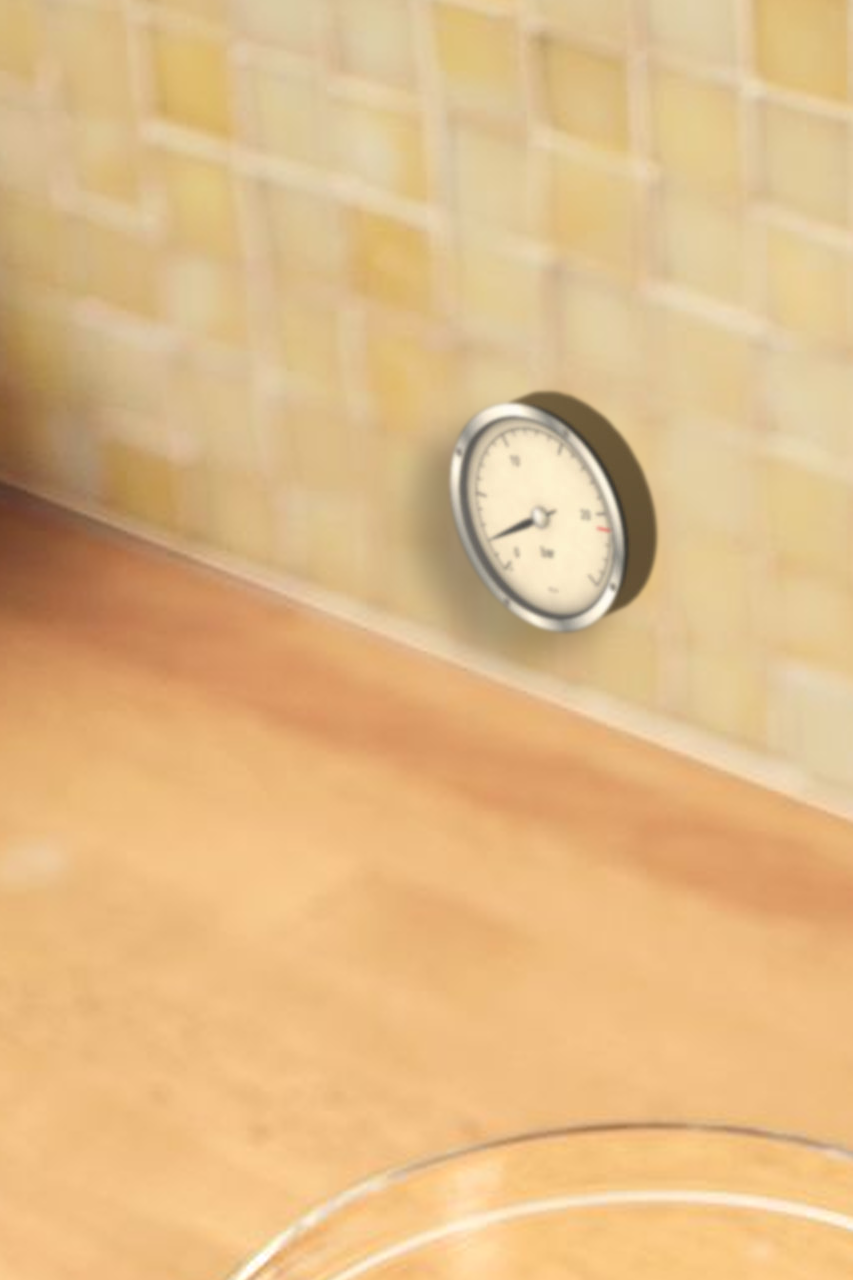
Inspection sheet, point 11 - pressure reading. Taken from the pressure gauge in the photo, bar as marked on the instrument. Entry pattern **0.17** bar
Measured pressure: **2** bar
